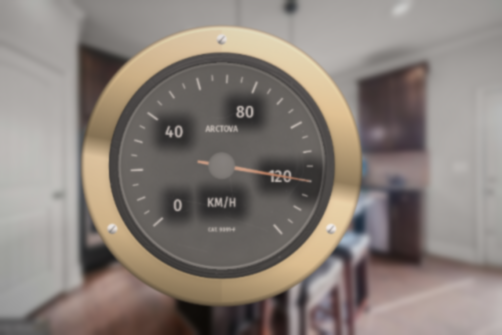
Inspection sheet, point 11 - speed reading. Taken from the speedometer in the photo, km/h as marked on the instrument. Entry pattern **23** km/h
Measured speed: **120** km/h
